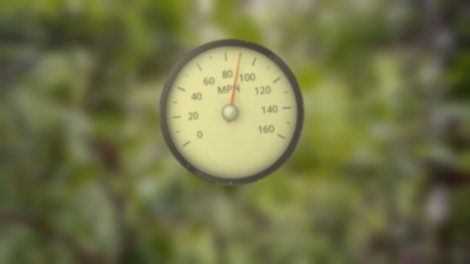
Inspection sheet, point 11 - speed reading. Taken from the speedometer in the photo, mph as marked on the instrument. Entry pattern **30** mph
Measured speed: **90** mph
